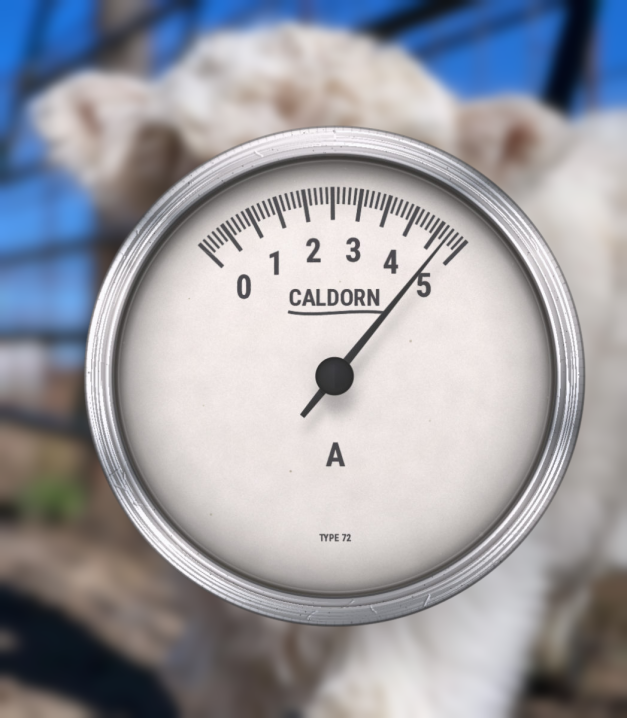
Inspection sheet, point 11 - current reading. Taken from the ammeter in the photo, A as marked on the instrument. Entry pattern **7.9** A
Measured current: **4.7** A
